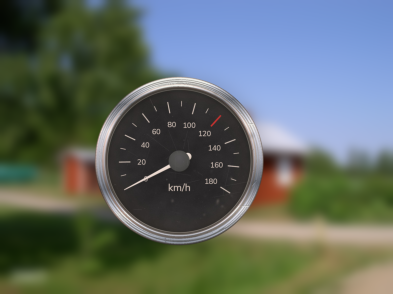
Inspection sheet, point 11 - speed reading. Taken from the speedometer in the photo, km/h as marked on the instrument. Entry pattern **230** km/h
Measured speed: **0** km/h
